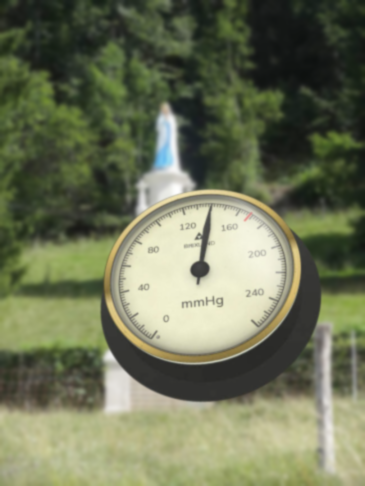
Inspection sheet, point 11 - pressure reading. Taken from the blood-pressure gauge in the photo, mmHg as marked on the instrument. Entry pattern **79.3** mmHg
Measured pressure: **140** mmHg
